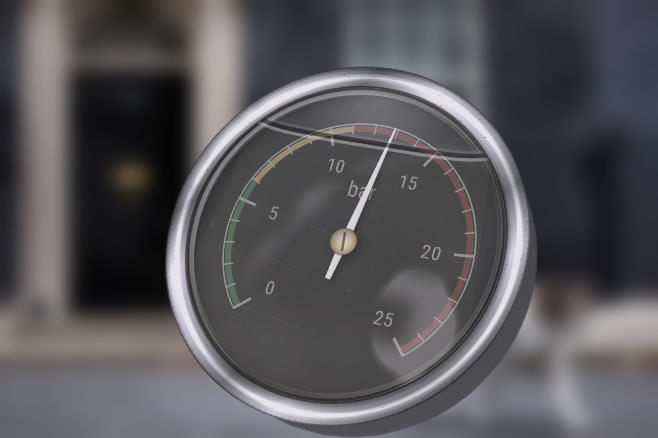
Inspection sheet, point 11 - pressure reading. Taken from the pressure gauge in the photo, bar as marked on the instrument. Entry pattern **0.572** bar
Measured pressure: **13** bar
